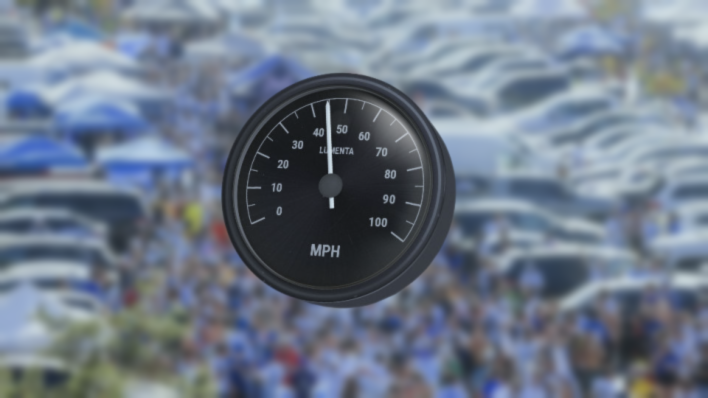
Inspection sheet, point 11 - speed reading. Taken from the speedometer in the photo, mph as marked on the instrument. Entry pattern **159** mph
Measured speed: **45** mph
